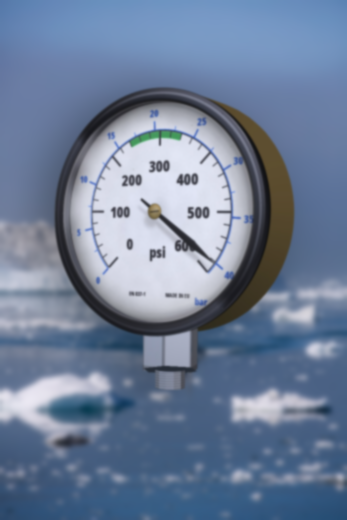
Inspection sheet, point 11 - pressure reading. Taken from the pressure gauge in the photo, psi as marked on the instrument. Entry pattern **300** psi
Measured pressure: **580** psi
